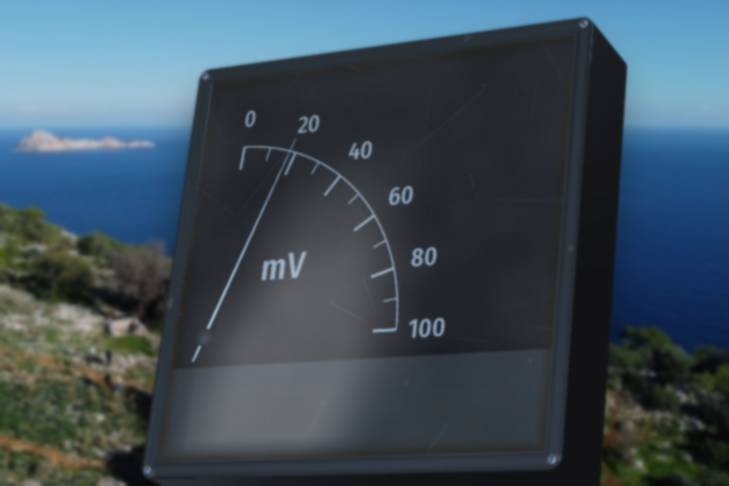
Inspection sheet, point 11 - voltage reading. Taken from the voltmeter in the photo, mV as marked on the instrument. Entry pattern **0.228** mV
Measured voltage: **20** mV
